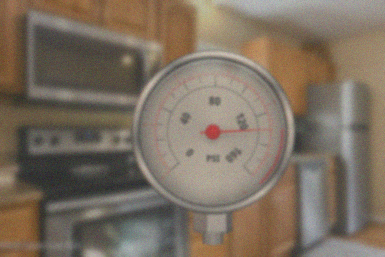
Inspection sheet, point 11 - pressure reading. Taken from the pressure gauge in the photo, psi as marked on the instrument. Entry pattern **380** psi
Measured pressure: **130** psi
